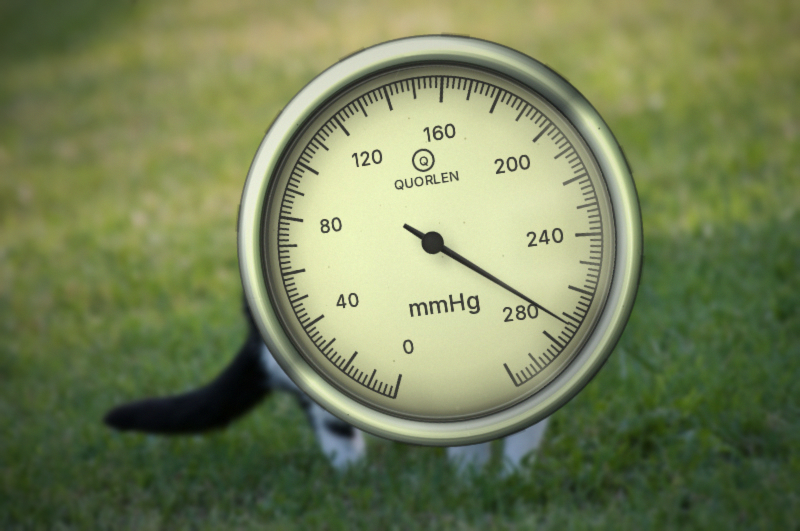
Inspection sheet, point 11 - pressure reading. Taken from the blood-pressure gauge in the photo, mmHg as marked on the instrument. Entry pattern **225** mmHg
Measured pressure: **272** mmHg
